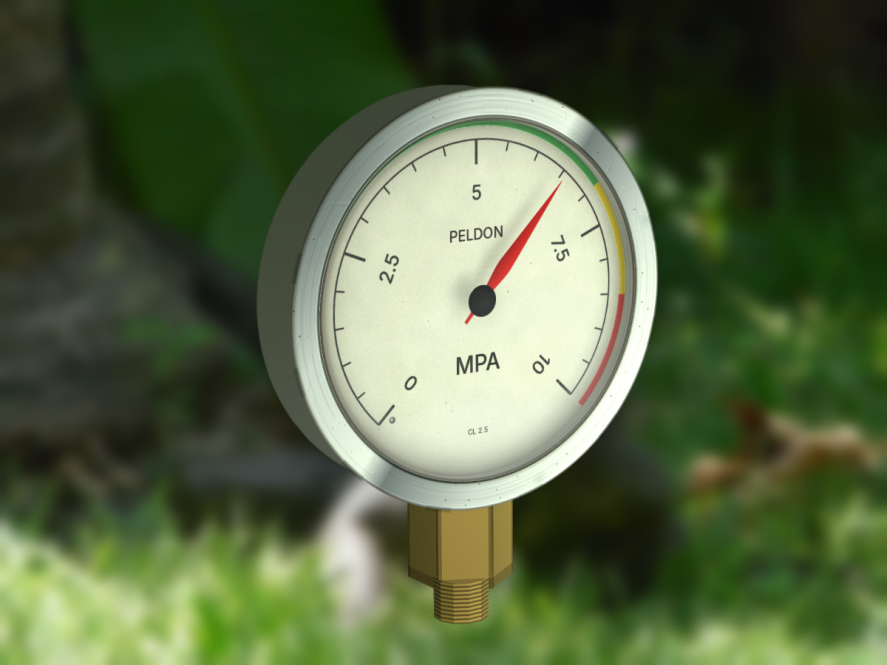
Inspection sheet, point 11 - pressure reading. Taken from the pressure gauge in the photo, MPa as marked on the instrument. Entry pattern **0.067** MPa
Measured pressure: **6.5** MPa
